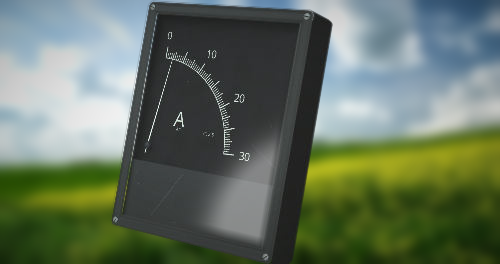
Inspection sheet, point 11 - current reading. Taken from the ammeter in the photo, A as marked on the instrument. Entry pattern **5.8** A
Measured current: **2.5** A
